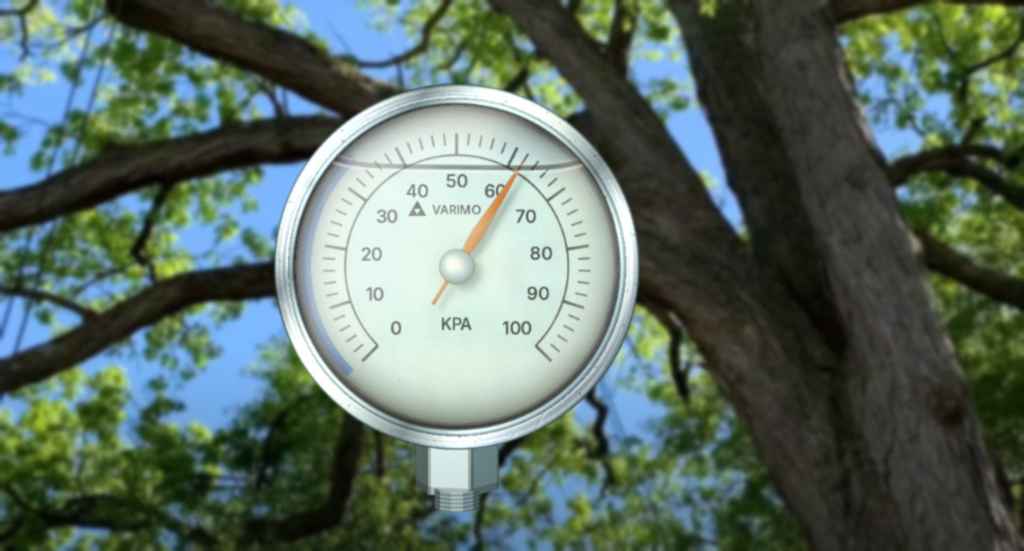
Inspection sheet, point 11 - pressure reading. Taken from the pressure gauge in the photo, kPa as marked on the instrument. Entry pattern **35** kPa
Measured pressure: **62** kPa
